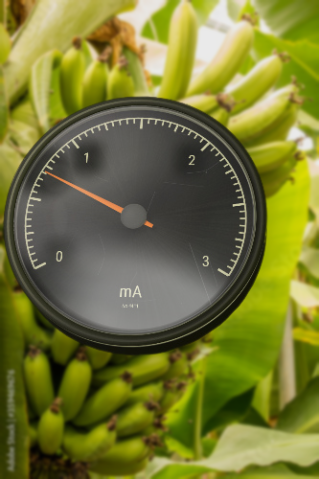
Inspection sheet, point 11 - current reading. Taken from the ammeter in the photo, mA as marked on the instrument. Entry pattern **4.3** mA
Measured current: **0.7** mA
